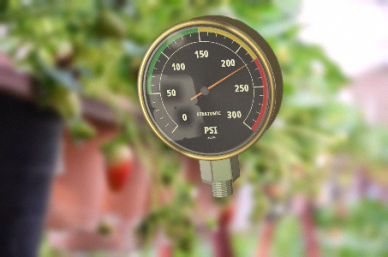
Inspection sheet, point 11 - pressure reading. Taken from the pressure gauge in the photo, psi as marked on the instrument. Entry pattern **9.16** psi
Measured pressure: **220** psi
